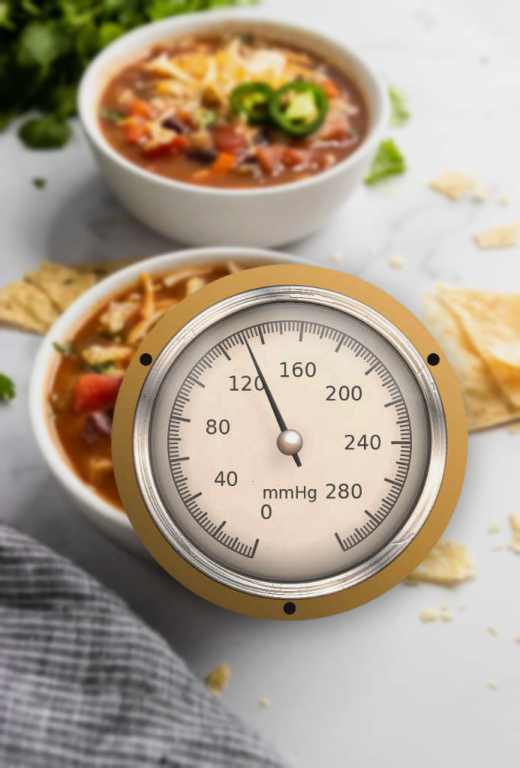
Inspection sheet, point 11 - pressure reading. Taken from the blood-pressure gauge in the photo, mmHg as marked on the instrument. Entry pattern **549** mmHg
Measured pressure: **132** mmHg
